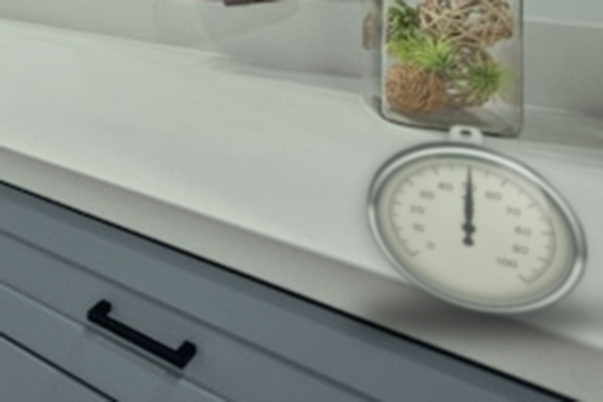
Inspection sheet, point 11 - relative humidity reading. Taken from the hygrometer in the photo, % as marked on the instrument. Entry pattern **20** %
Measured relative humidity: **50** %
